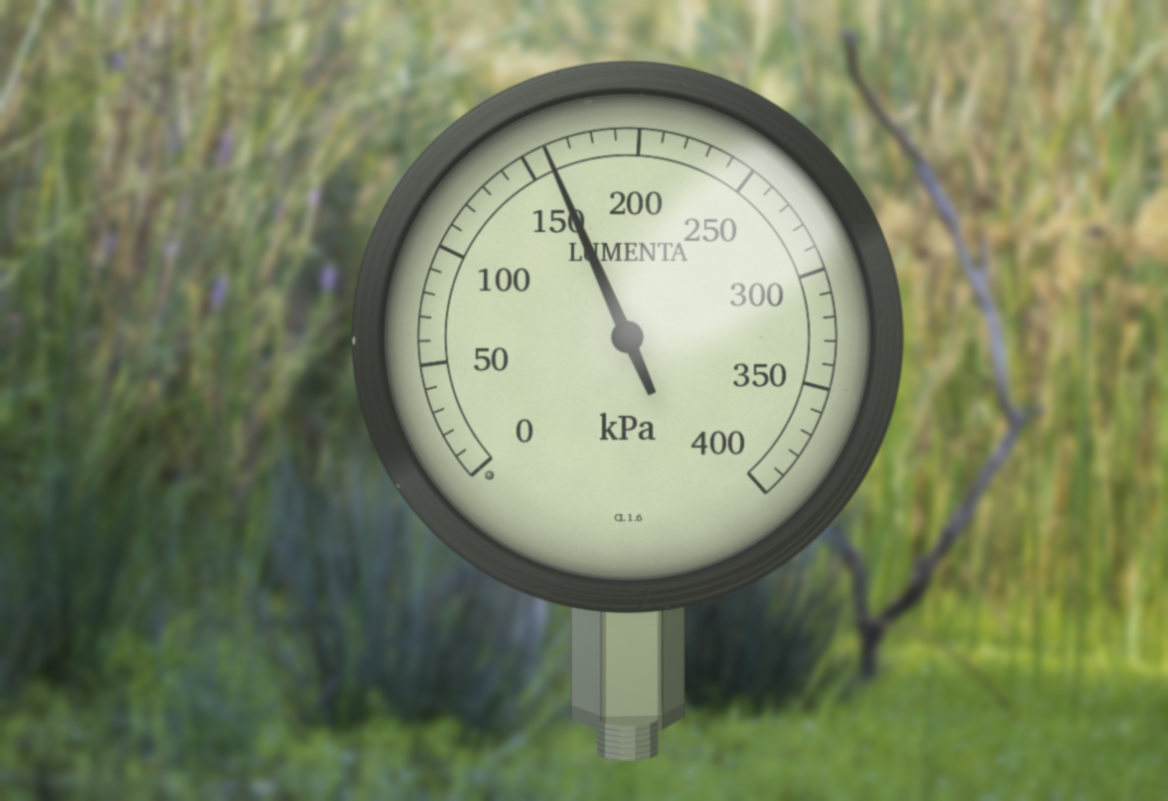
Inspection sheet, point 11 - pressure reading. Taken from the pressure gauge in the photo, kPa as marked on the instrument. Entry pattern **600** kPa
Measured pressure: **160** kPa
